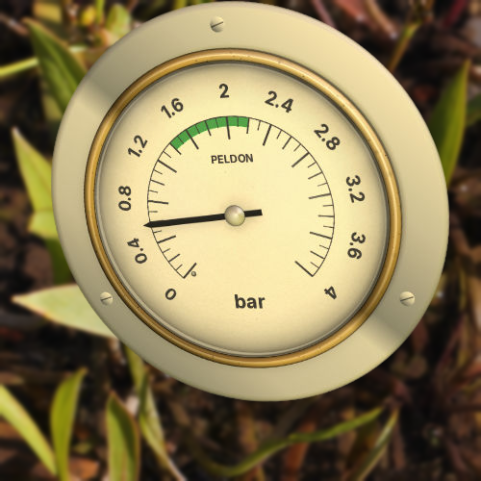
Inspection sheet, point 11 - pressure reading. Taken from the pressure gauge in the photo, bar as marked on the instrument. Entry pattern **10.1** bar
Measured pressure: **0.6** bar
